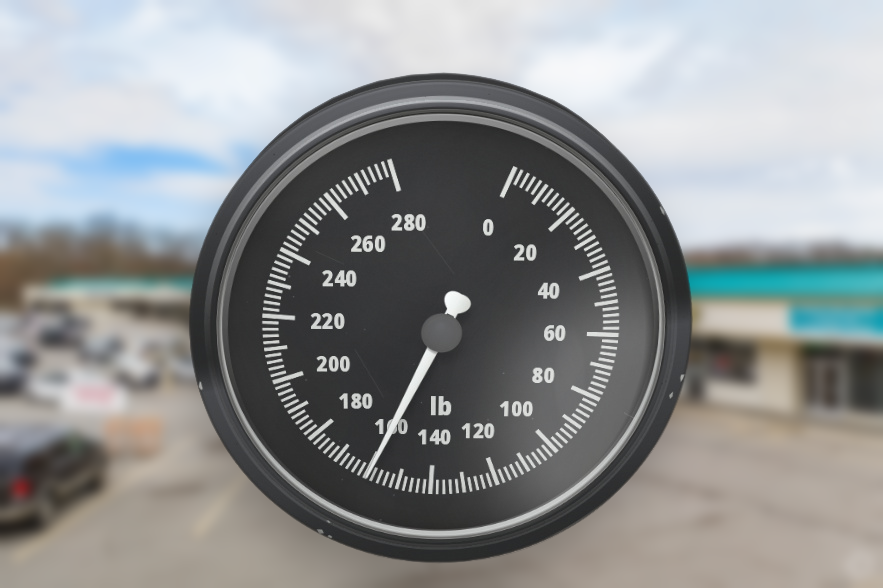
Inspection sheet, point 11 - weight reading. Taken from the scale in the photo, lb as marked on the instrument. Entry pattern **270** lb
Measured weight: **160** lb
